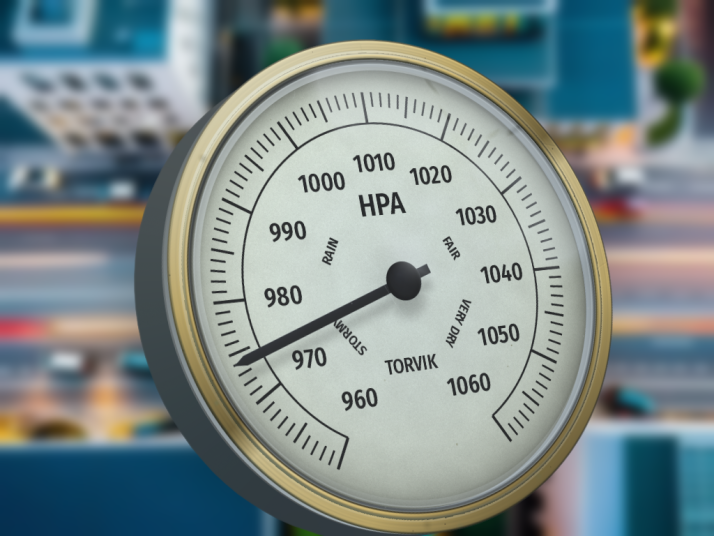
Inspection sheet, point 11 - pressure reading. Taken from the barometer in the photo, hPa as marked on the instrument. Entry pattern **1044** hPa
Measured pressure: **974** hPa
